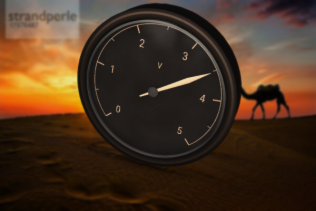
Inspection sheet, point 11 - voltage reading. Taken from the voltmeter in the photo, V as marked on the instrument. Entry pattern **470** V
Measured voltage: **3.5** V
